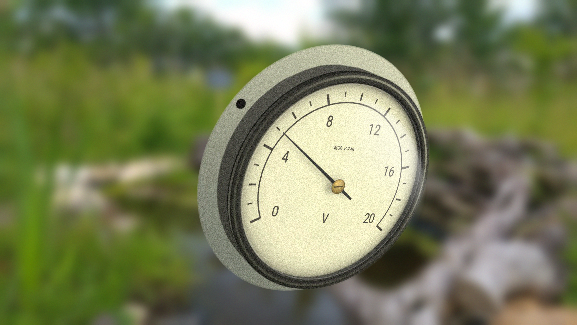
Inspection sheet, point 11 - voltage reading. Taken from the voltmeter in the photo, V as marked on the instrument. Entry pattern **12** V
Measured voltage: **5** V
